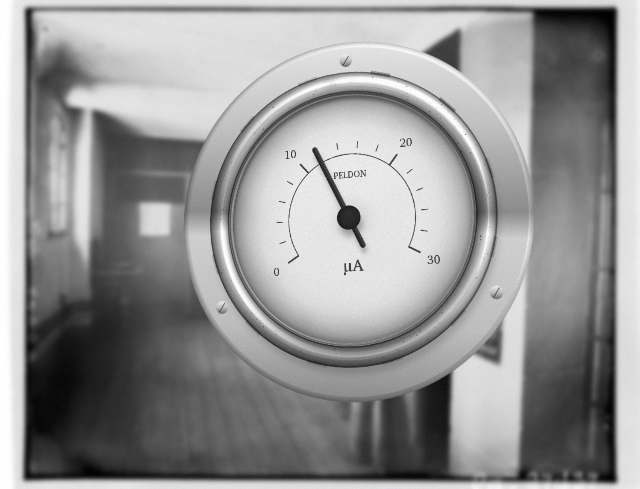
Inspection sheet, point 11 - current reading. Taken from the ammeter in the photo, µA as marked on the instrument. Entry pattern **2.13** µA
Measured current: **12** µA
